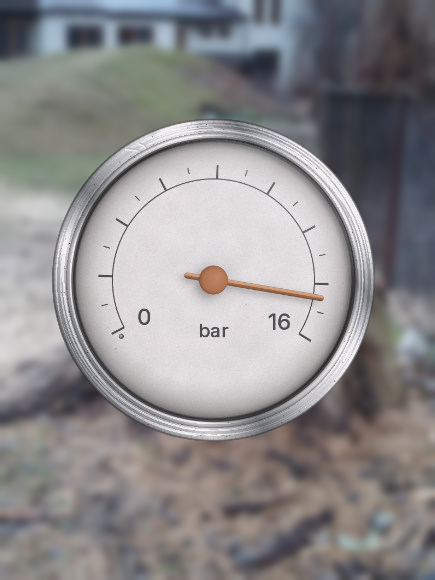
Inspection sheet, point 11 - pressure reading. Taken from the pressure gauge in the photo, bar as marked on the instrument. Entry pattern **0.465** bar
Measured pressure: **14.5** bar
